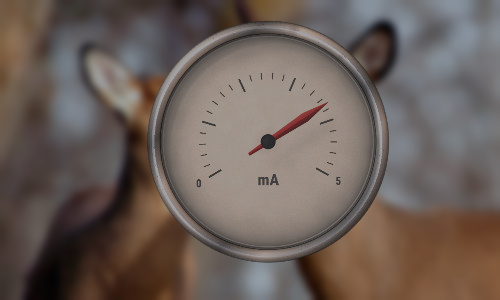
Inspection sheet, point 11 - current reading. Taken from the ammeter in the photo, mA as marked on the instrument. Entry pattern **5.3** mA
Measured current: **3.7** mA
